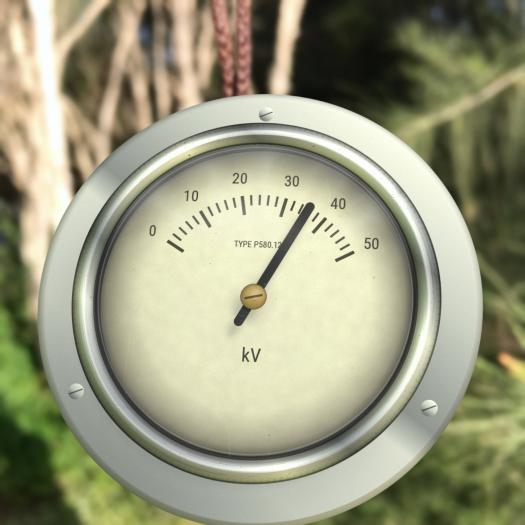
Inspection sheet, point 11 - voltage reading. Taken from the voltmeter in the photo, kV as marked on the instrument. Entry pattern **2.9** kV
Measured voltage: **36** kV
